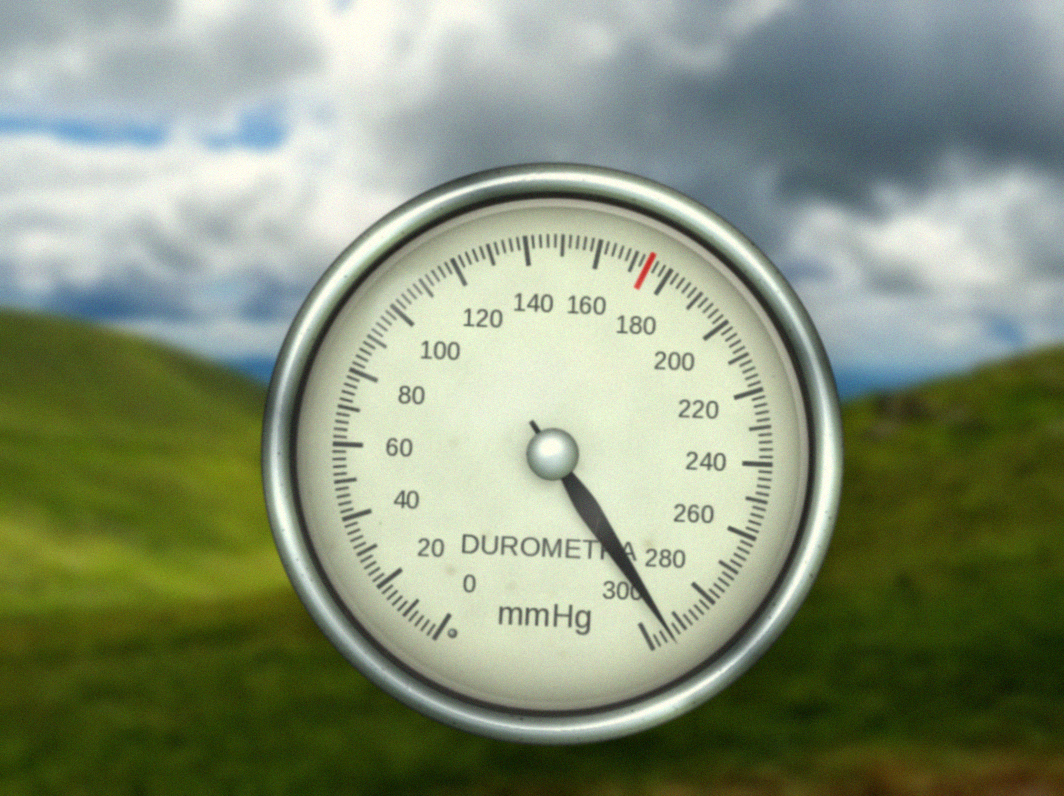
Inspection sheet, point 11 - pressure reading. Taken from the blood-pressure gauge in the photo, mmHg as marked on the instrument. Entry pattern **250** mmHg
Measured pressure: **294** mmHg
